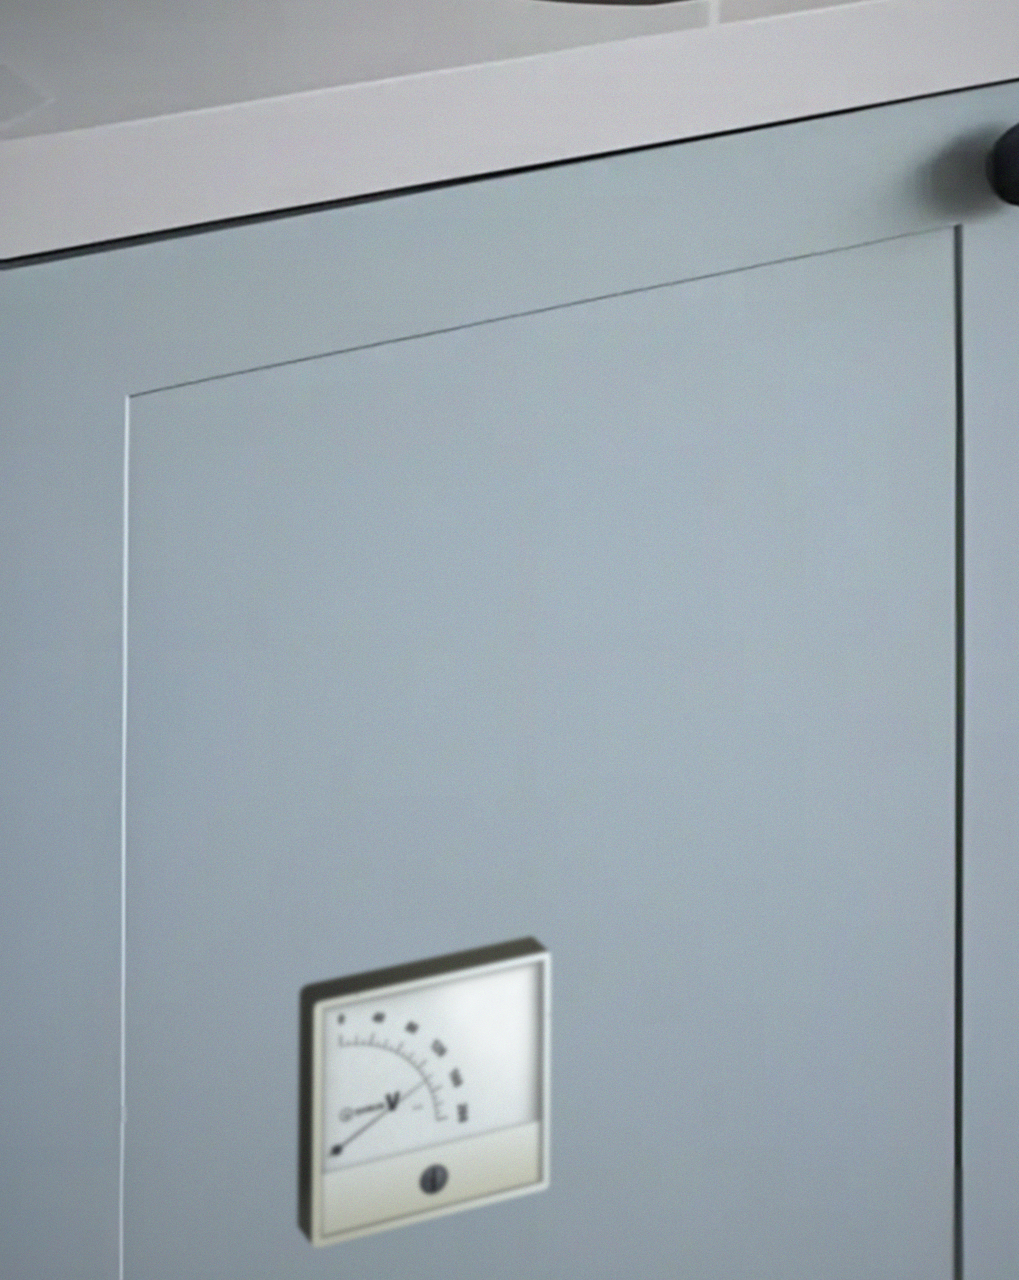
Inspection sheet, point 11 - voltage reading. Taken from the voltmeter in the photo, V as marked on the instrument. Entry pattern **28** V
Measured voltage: **140** V
